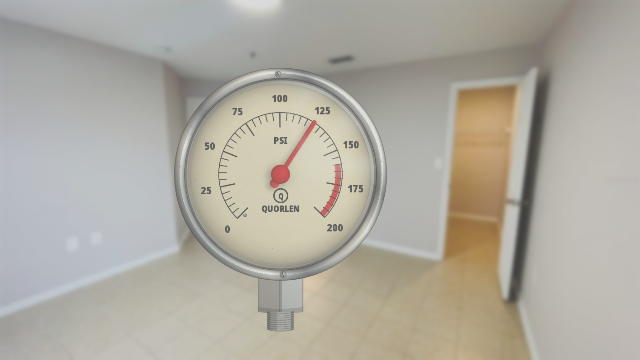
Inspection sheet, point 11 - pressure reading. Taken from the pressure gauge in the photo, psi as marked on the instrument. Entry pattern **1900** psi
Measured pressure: **125** psi
